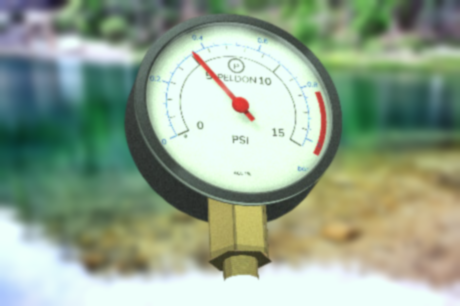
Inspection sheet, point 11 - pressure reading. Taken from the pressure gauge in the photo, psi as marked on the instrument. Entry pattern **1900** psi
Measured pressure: **5** psi
